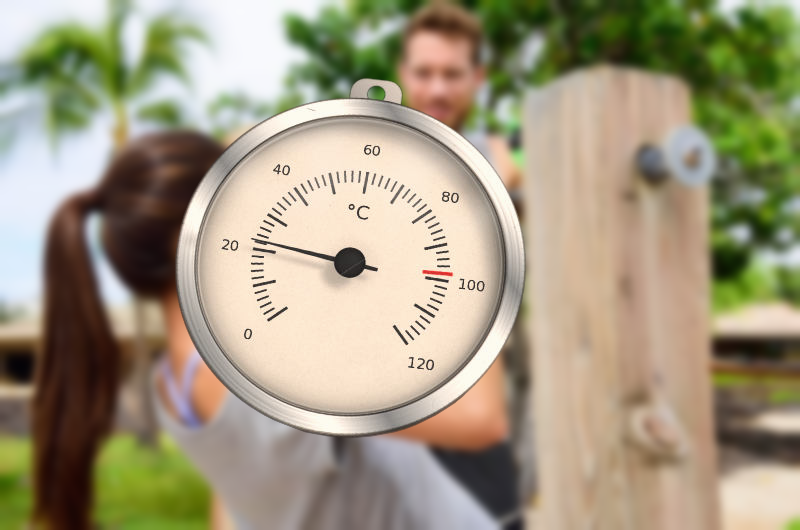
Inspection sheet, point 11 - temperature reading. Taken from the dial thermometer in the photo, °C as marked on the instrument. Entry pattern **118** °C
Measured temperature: **22** °C
